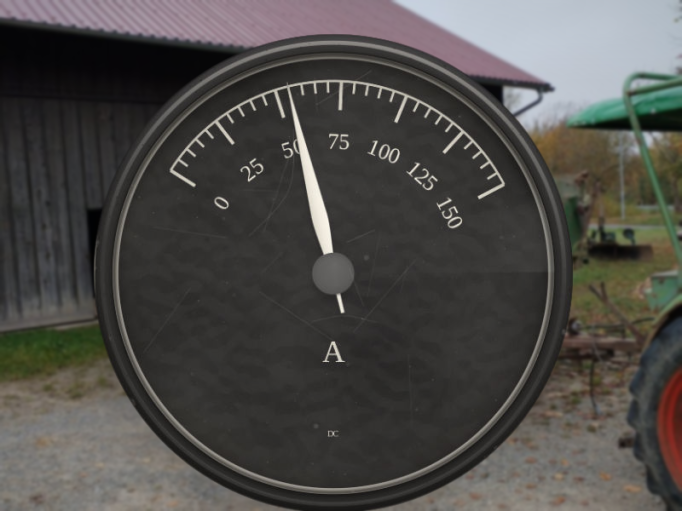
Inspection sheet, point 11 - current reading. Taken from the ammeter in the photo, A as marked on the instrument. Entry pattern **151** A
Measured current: **55** A
